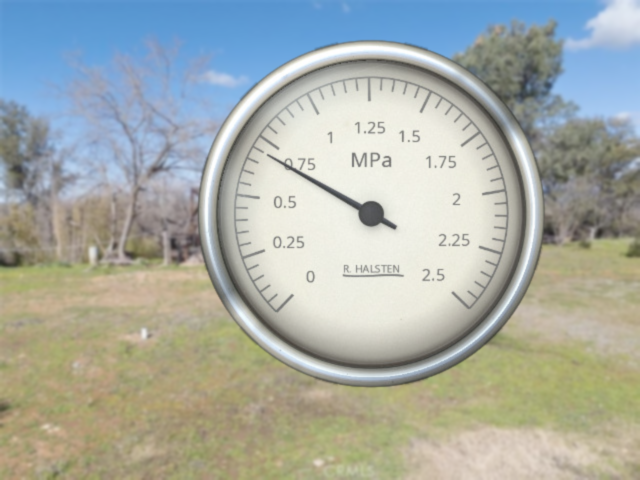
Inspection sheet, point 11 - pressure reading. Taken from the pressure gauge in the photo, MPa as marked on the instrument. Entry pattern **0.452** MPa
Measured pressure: **0.7** MPa
